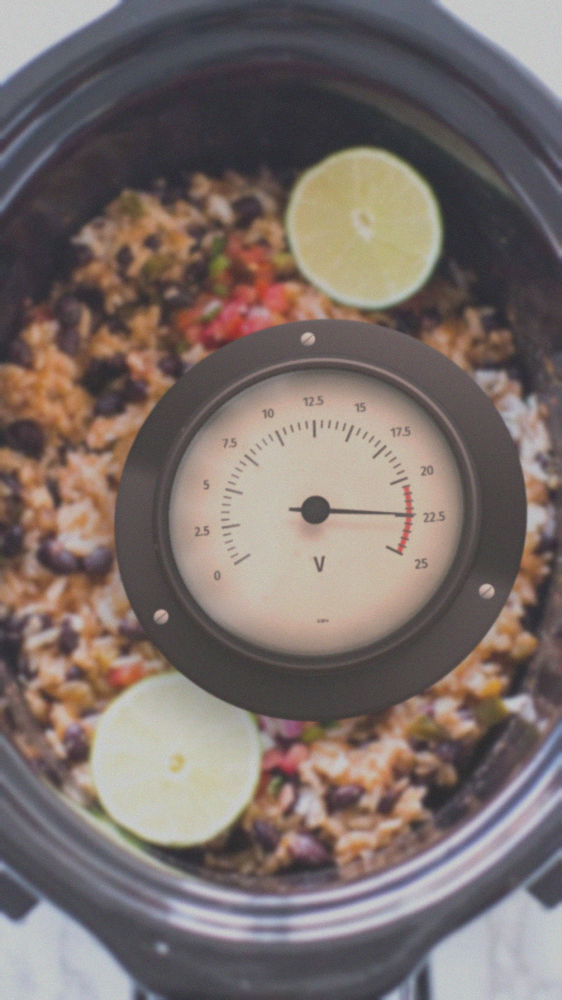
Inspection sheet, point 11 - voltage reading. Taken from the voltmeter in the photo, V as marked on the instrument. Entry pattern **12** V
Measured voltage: **22.5** V
